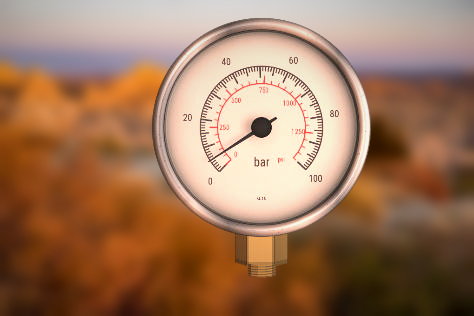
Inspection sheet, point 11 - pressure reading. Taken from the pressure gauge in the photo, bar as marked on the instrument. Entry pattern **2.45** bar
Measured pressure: **5** bar
